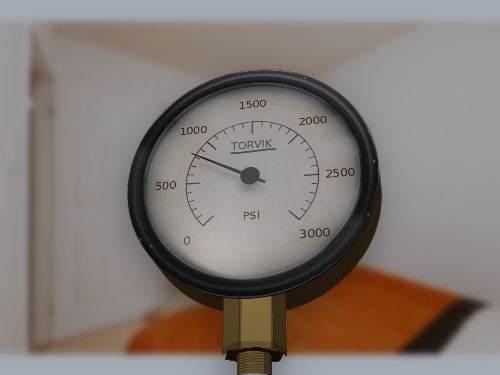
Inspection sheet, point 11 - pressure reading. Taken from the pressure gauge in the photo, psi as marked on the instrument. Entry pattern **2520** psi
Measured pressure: **800** psi
